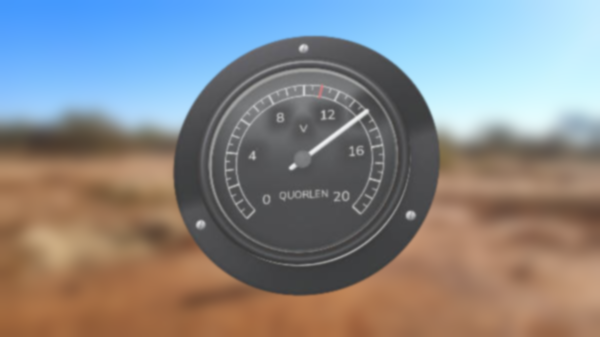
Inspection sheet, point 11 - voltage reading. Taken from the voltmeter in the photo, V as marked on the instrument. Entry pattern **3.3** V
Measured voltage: **14** V
